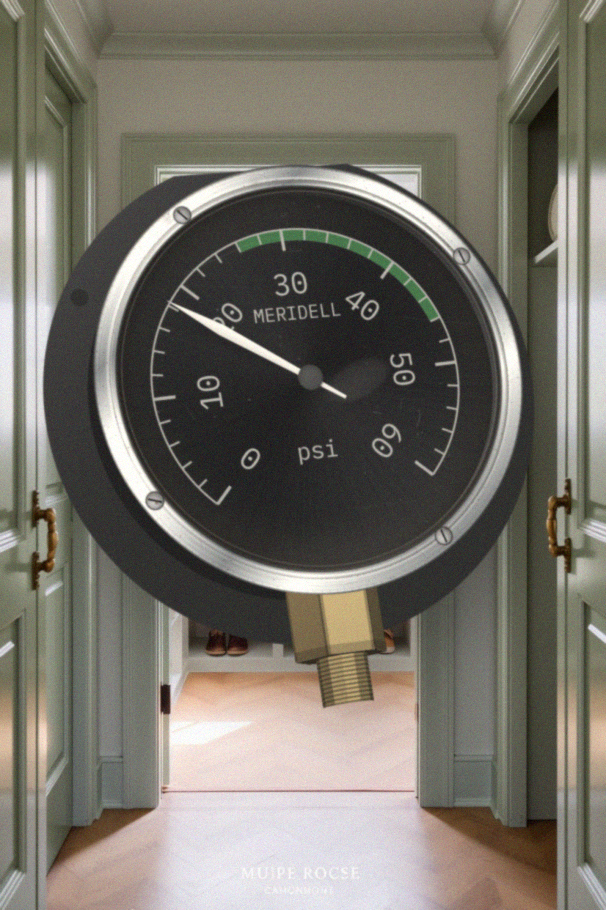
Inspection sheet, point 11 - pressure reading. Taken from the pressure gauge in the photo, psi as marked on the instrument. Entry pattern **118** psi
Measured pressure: **18** psi
